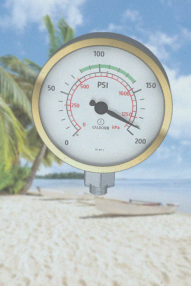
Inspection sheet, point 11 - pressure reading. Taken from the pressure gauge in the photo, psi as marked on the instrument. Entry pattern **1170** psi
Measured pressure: **190** psi
